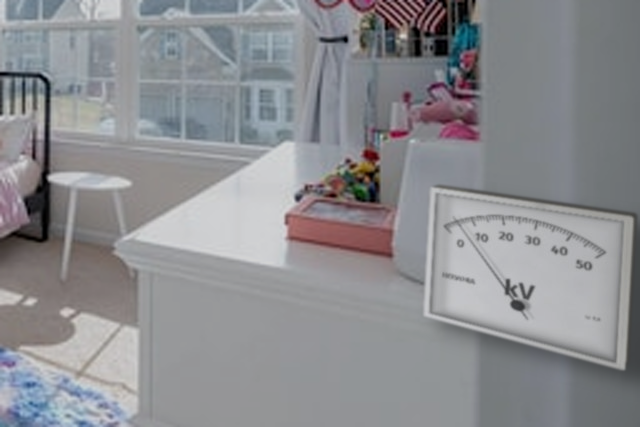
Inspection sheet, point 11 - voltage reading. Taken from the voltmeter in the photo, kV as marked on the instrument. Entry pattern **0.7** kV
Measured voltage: **5** kV
